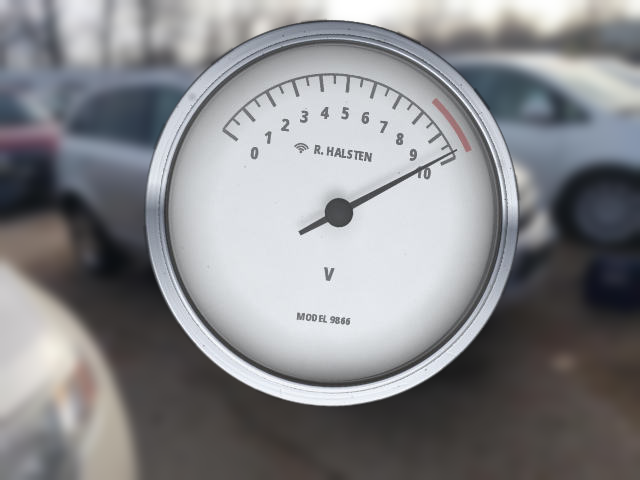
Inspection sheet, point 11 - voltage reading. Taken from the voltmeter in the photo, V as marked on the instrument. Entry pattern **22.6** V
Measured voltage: **9.75** V
